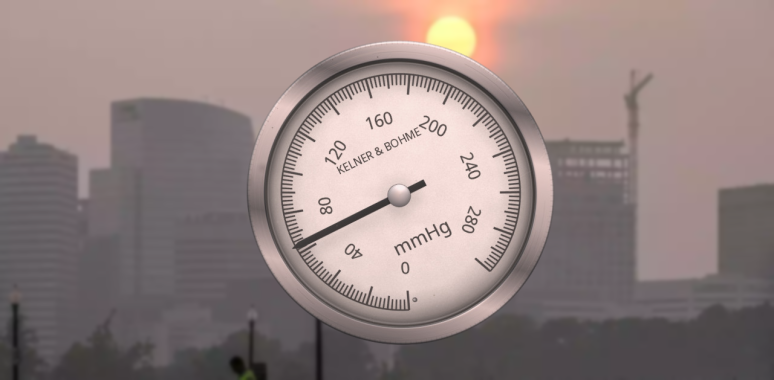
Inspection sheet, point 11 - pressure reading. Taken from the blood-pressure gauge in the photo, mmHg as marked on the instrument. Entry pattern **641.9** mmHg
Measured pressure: **64** mmHg
